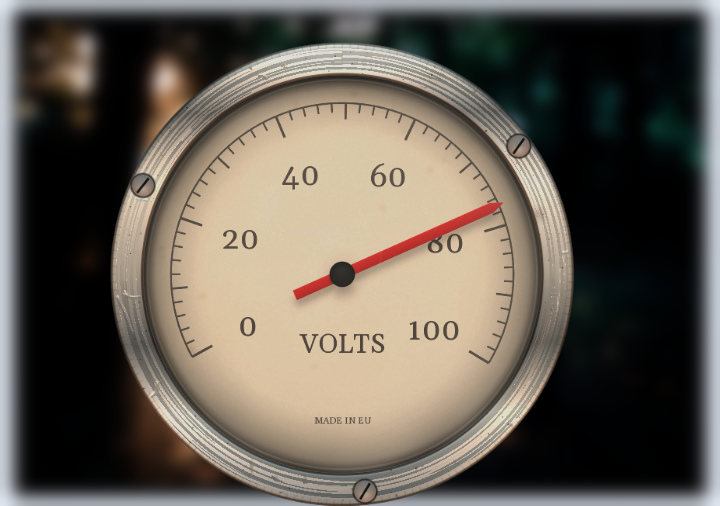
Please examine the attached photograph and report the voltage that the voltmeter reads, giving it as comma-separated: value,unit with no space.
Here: 77,V
